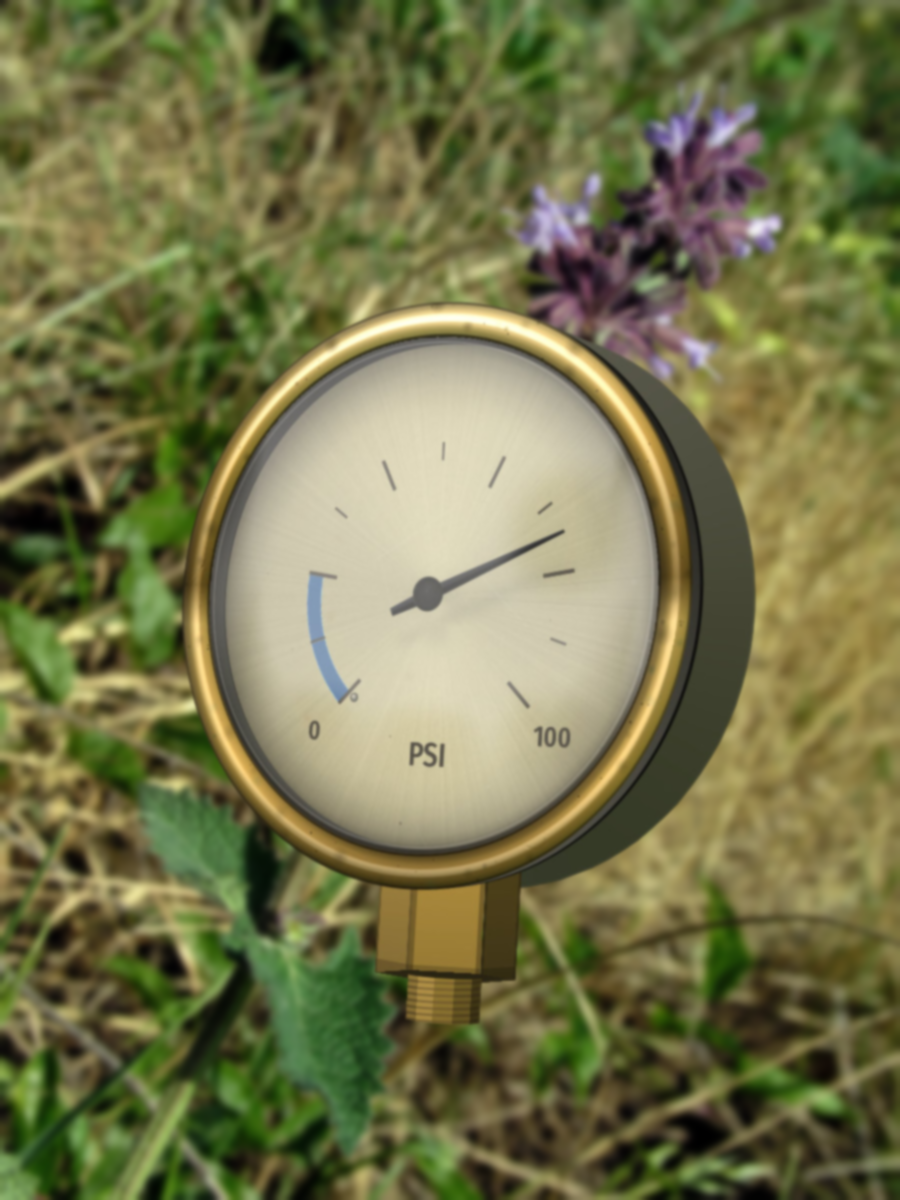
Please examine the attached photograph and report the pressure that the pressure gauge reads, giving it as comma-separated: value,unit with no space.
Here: 75,psi
